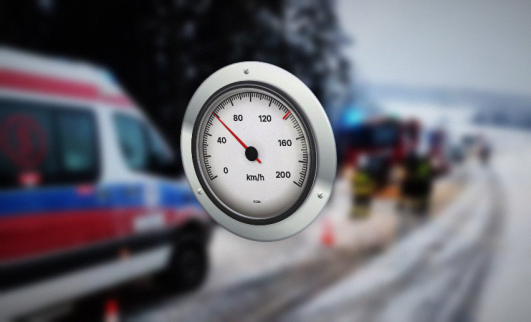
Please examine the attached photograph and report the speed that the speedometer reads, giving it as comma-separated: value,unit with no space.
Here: 60,km/h
